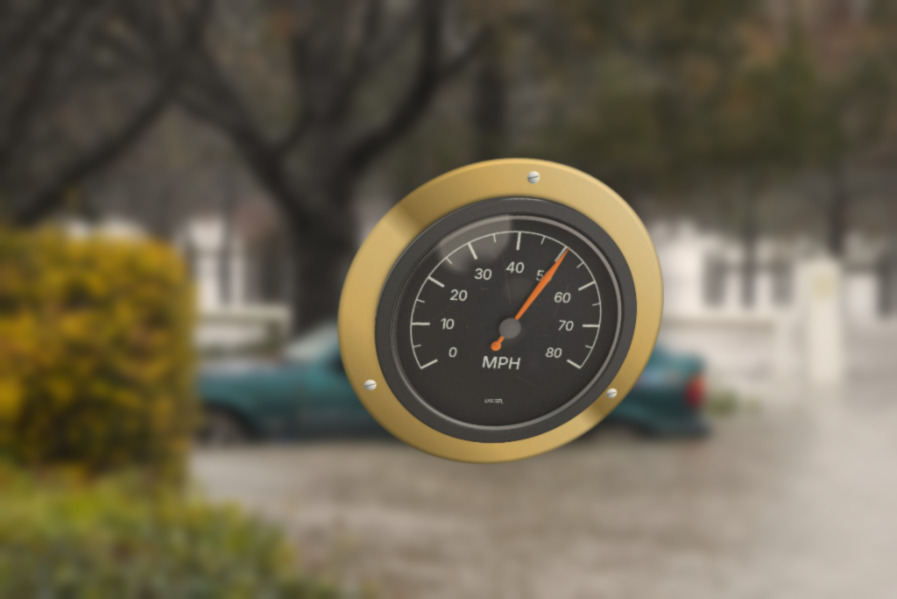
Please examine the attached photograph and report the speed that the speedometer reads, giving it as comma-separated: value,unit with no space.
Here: 50,mph
